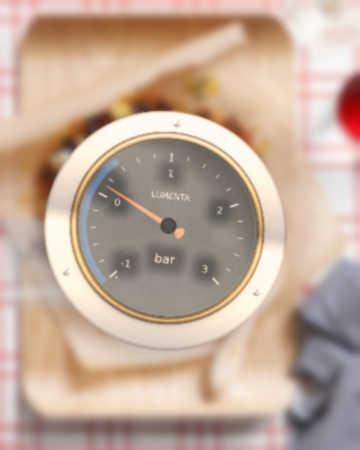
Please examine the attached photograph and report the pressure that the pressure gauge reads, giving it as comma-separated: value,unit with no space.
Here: 0.1,bar
